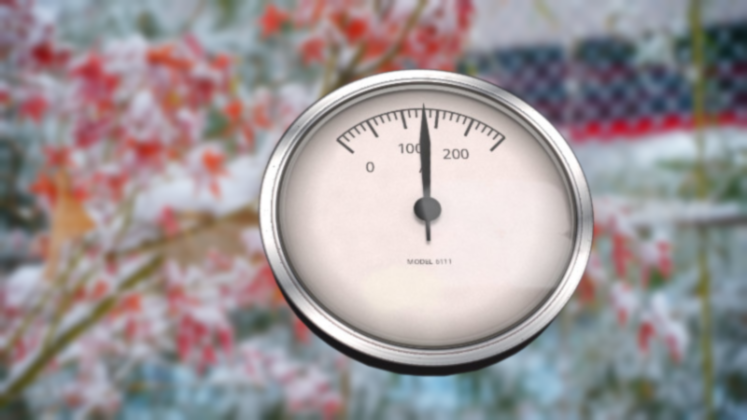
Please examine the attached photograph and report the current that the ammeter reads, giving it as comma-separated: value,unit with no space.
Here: 130,A
